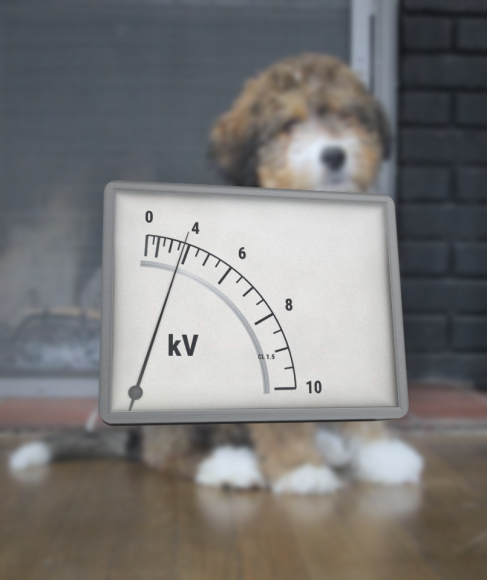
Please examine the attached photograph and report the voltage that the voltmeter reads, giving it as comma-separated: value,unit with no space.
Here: 3.75,kV
